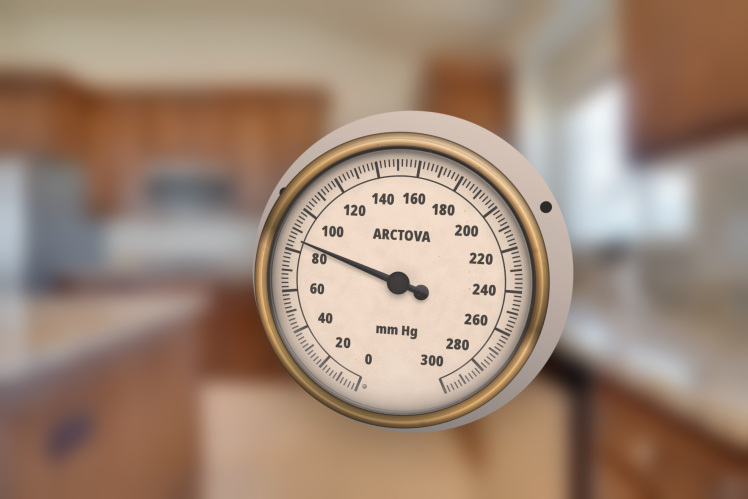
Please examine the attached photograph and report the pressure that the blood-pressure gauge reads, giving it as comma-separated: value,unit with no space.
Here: 86,mmHg
